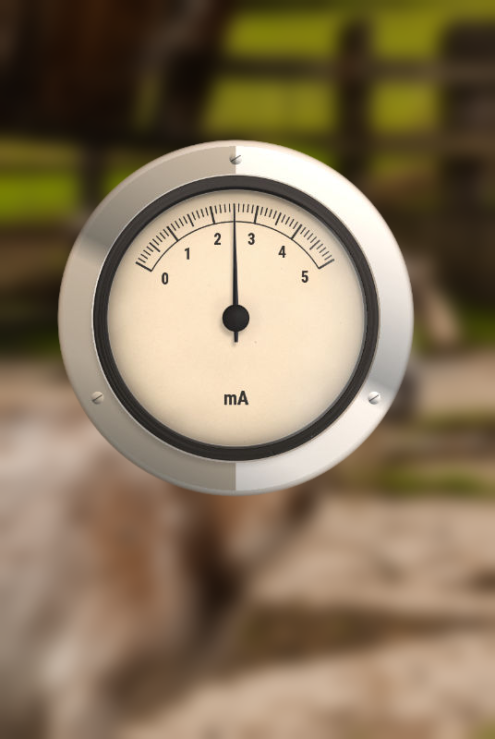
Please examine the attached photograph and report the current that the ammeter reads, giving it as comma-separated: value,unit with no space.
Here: 2.5,mA
